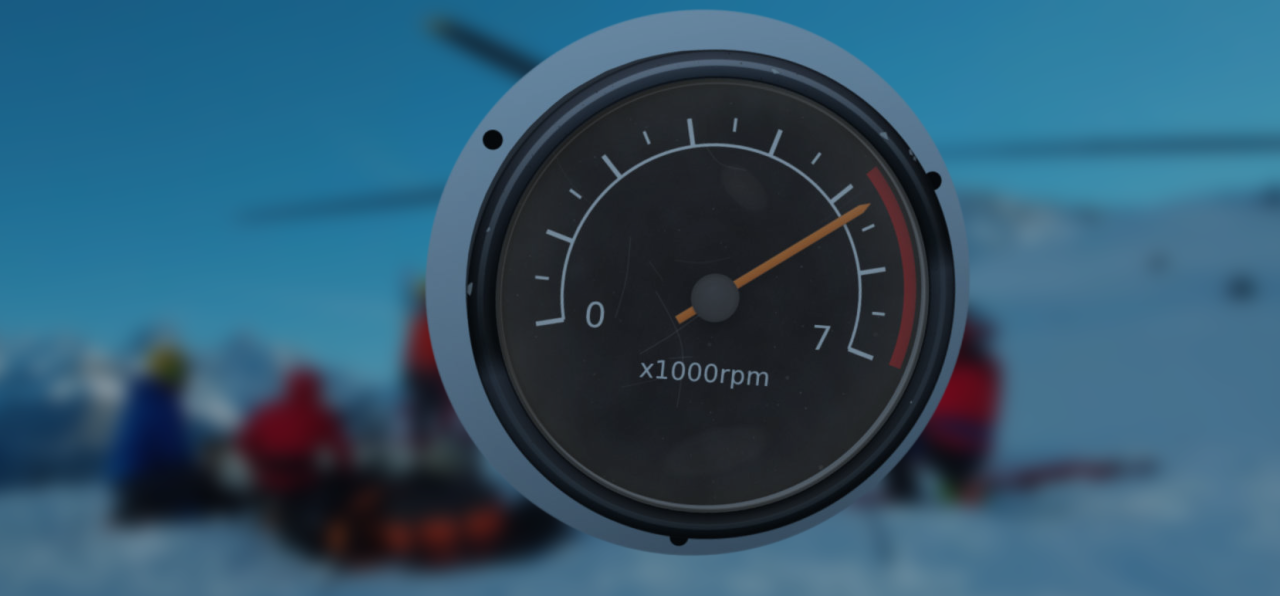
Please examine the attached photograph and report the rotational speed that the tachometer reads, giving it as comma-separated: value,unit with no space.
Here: 5250,rpm
